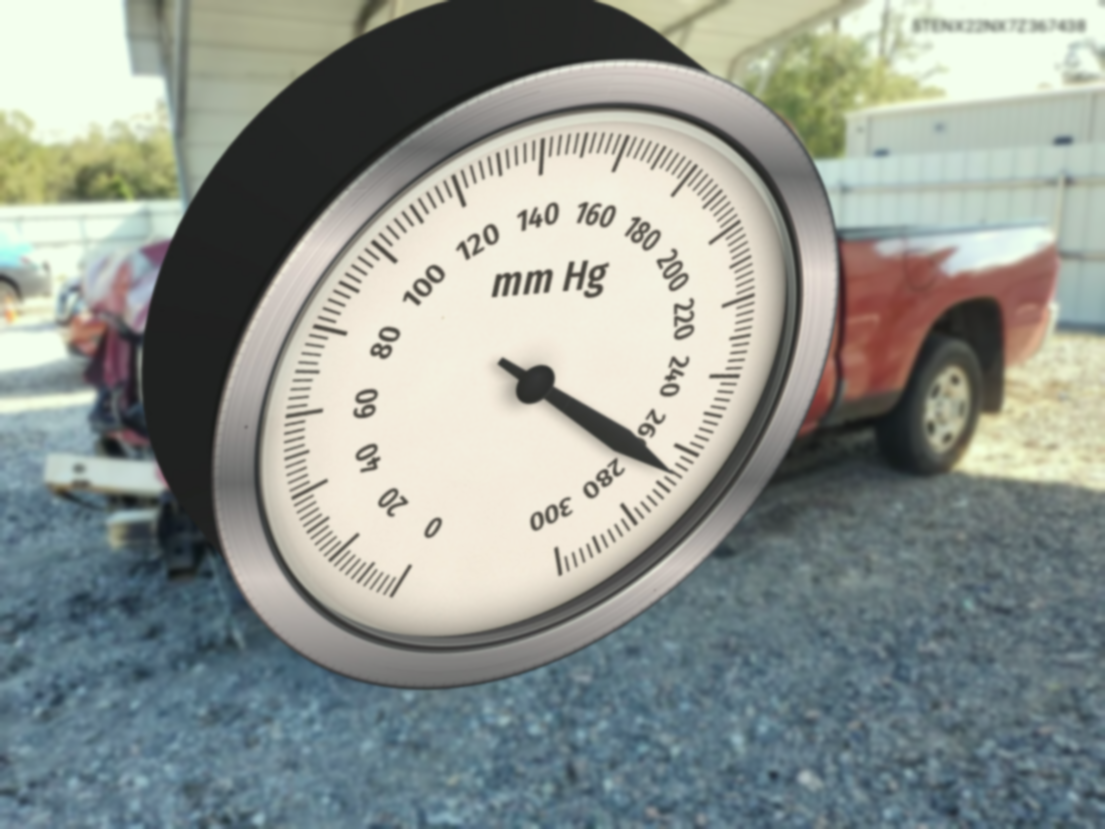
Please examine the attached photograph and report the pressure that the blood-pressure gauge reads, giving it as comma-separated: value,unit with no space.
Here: 266,mmHg
